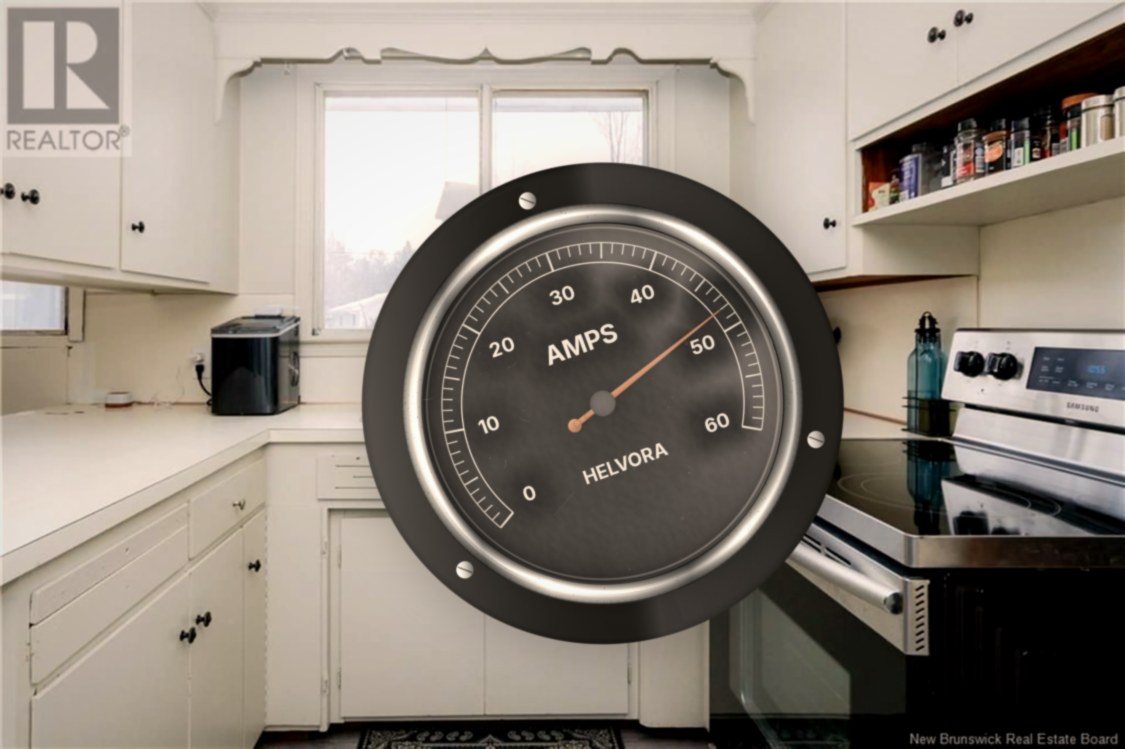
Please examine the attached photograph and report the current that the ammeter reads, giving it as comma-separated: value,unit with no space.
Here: 48,A
